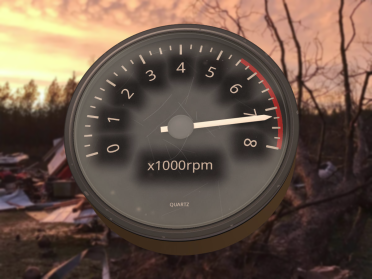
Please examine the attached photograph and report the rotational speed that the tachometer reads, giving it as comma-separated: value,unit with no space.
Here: 7250,rpm
